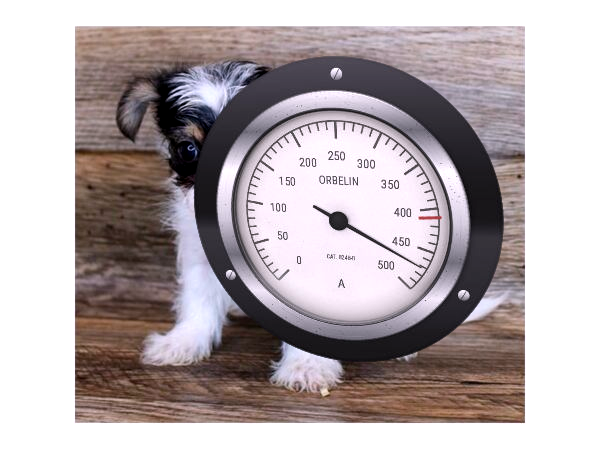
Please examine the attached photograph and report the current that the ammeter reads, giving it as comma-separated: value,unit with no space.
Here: 470,A
